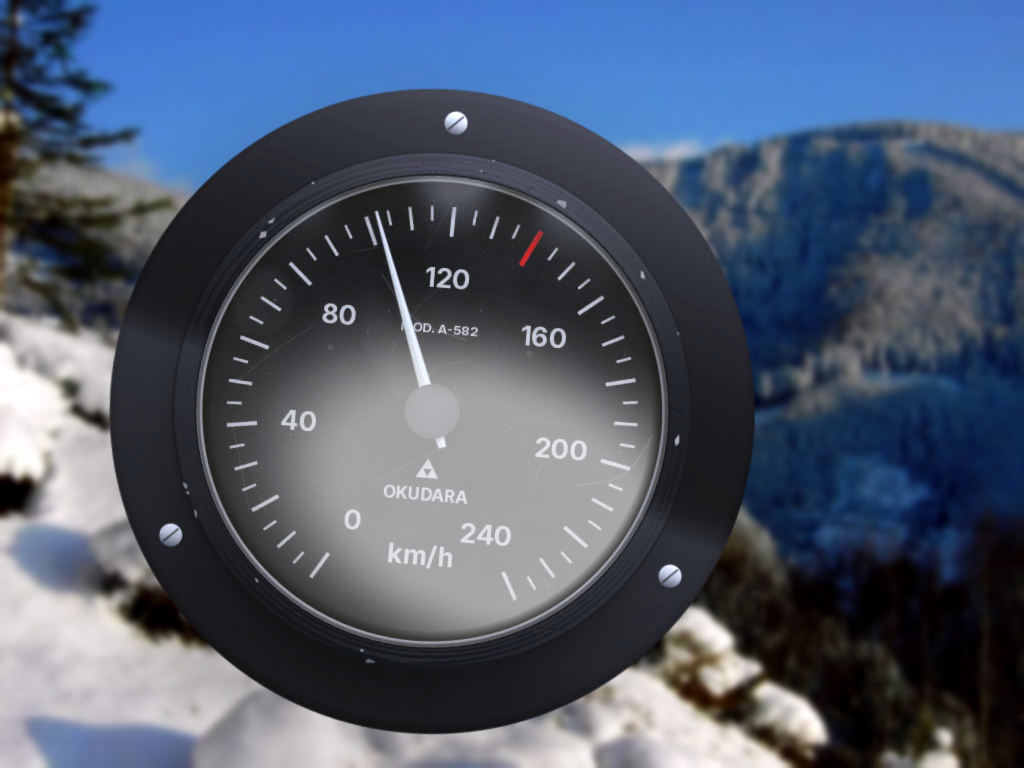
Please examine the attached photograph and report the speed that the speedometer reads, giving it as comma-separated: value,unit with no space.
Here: 102.5,km/h
